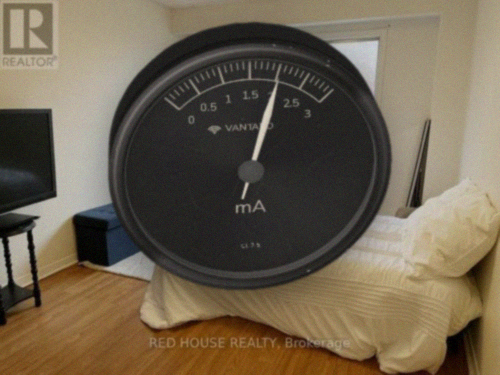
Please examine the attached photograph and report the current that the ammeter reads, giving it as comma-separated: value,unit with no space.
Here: 2,mA
